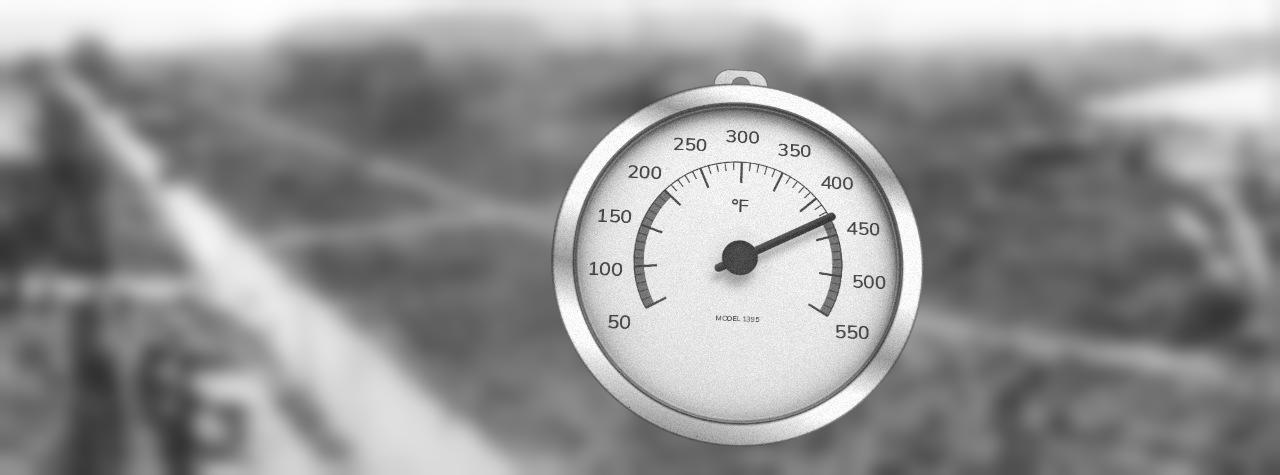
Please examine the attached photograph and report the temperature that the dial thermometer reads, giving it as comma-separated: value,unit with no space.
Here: 430,°F
